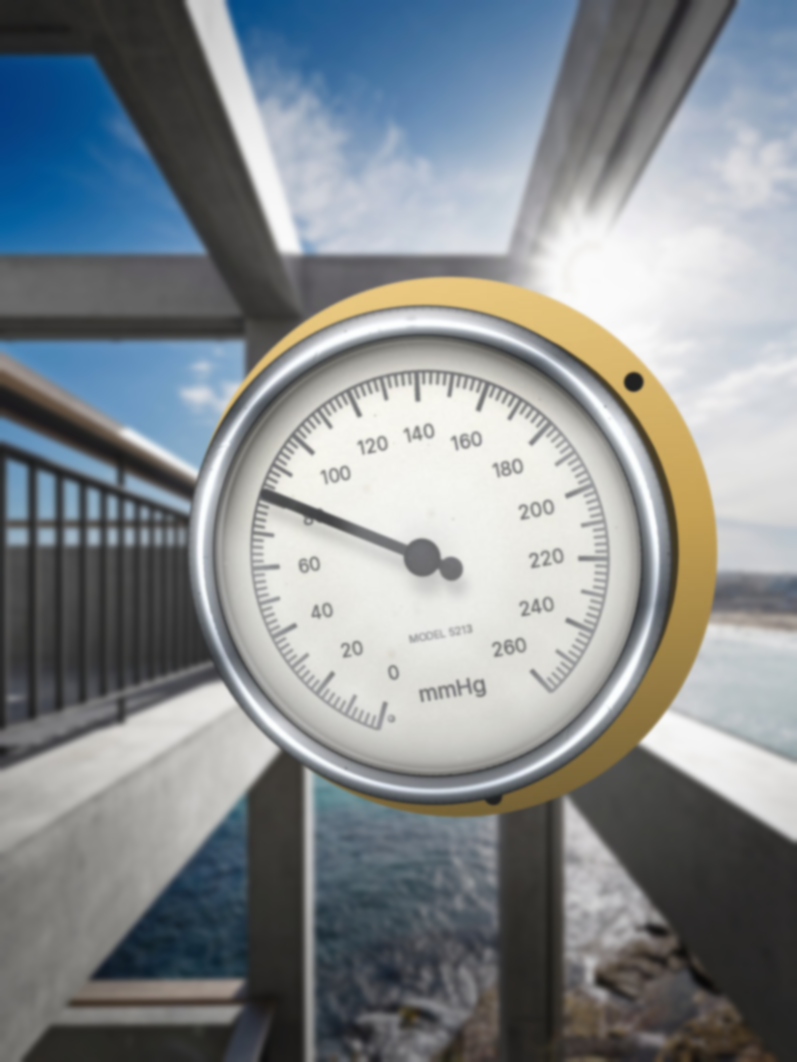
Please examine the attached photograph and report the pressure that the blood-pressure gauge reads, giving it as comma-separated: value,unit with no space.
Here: 82,mmHg
